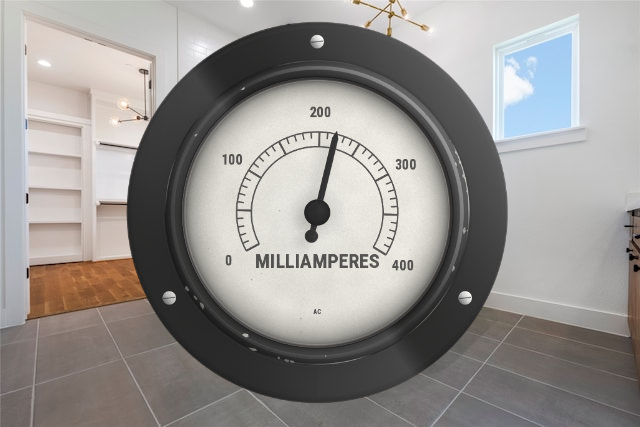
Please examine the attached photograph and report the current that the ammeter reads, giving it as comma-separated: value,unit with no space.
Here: 220,mA
